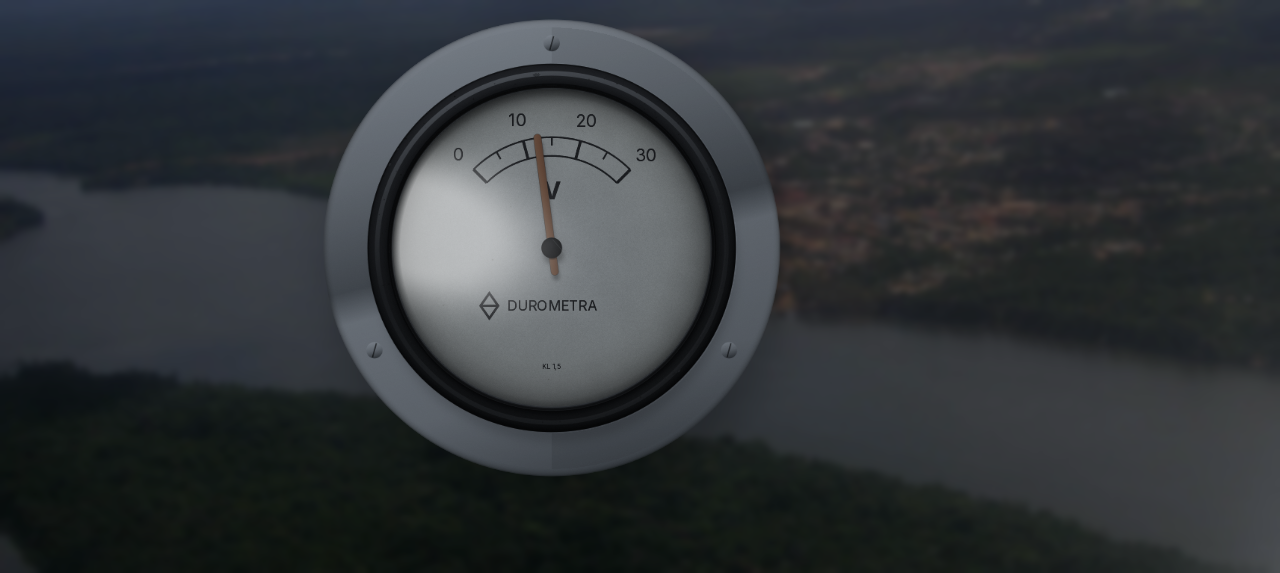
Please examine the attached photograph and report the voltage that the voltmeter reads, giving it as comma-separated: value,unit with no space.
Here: 12.5,V
